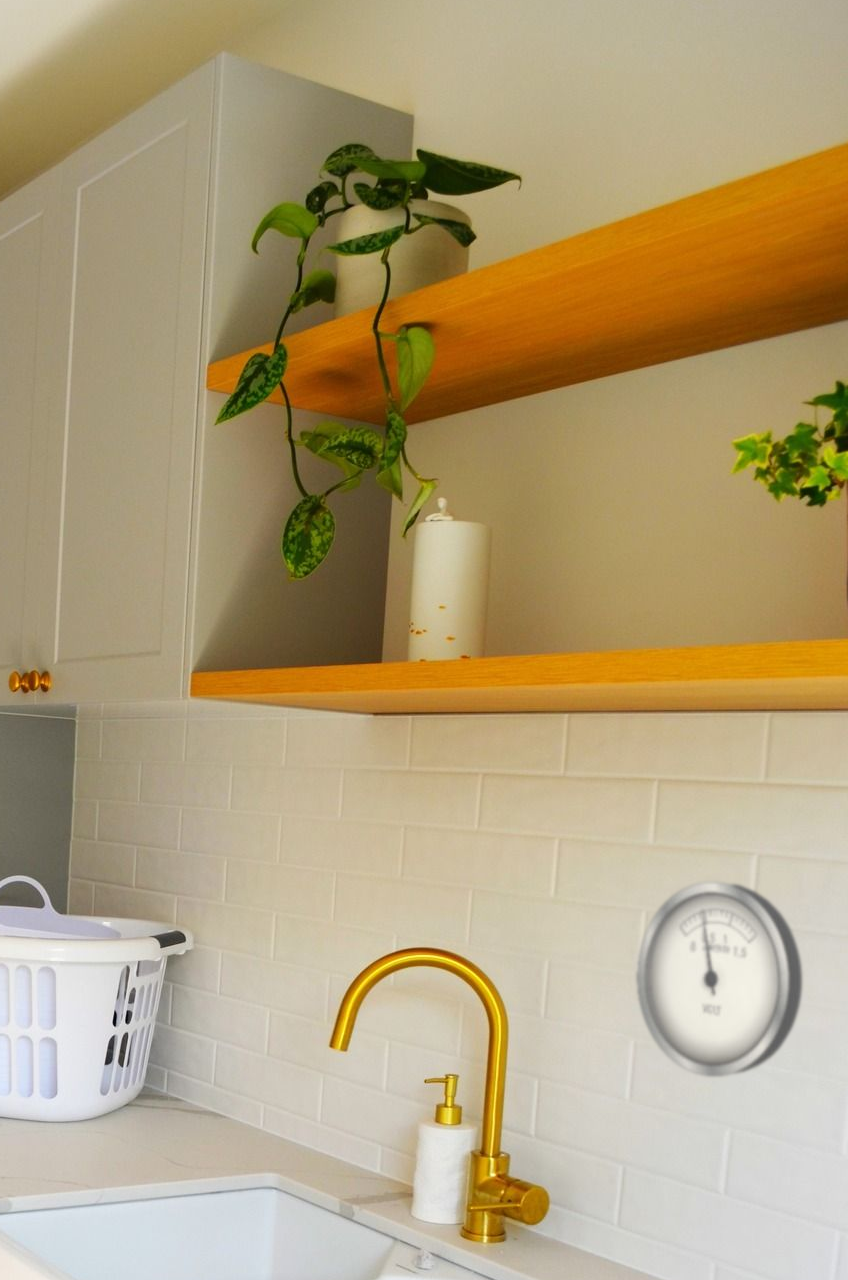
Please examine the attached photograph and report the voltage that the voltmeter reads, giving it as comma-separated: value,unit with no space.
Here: 0.5,V
